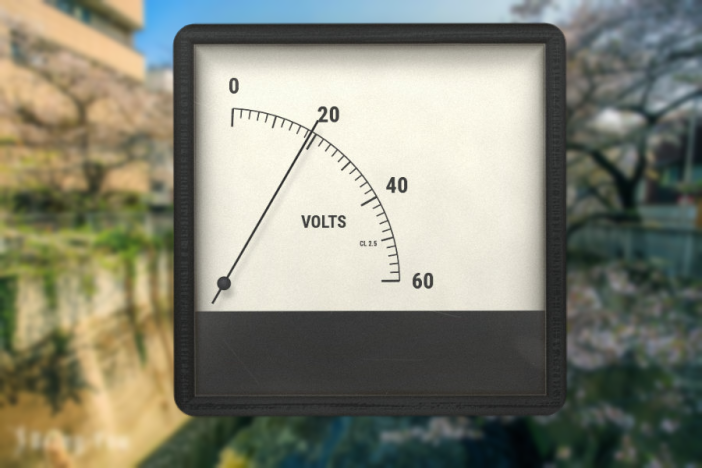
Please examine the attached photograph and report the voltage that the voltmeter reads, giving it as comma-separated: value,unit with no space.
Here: 19,V
